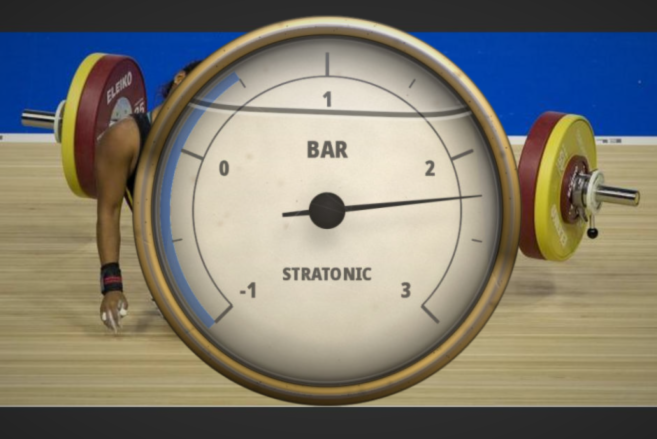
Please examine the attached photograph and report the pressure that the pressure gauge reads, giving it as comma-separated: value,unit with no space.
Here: 2.25,bar
